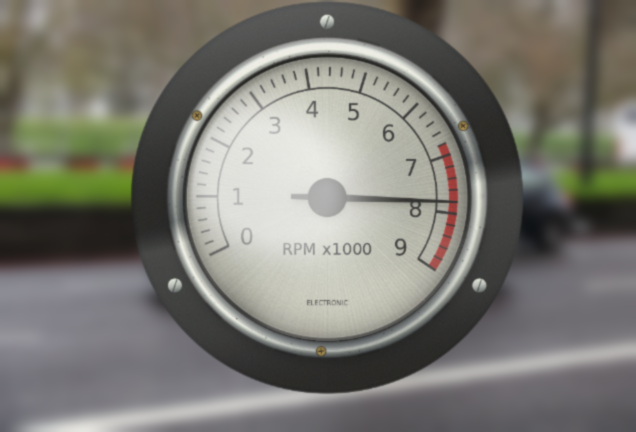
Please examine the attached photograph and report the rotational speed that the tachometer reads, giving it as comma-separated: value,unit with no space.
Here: 7800,rpm
